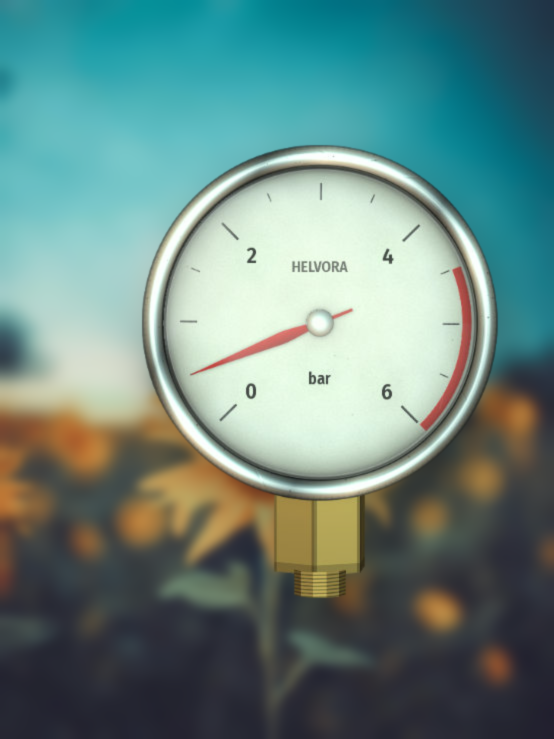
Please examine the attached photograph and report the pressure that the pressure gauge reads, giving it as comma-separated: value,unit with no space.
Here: 0.5,bar
